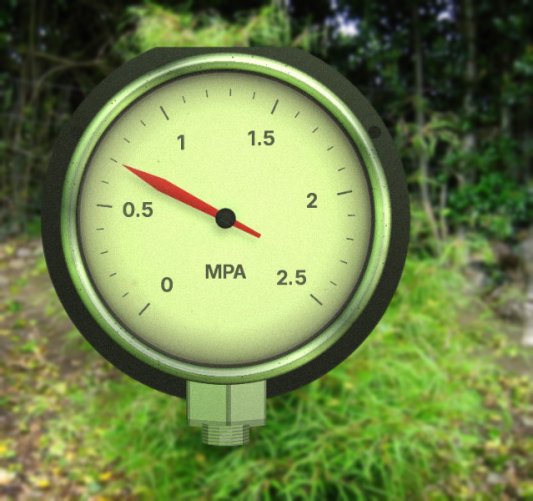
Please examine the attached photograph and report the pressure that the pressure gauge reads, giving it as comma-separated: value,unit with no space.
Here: 0.7,MPa
